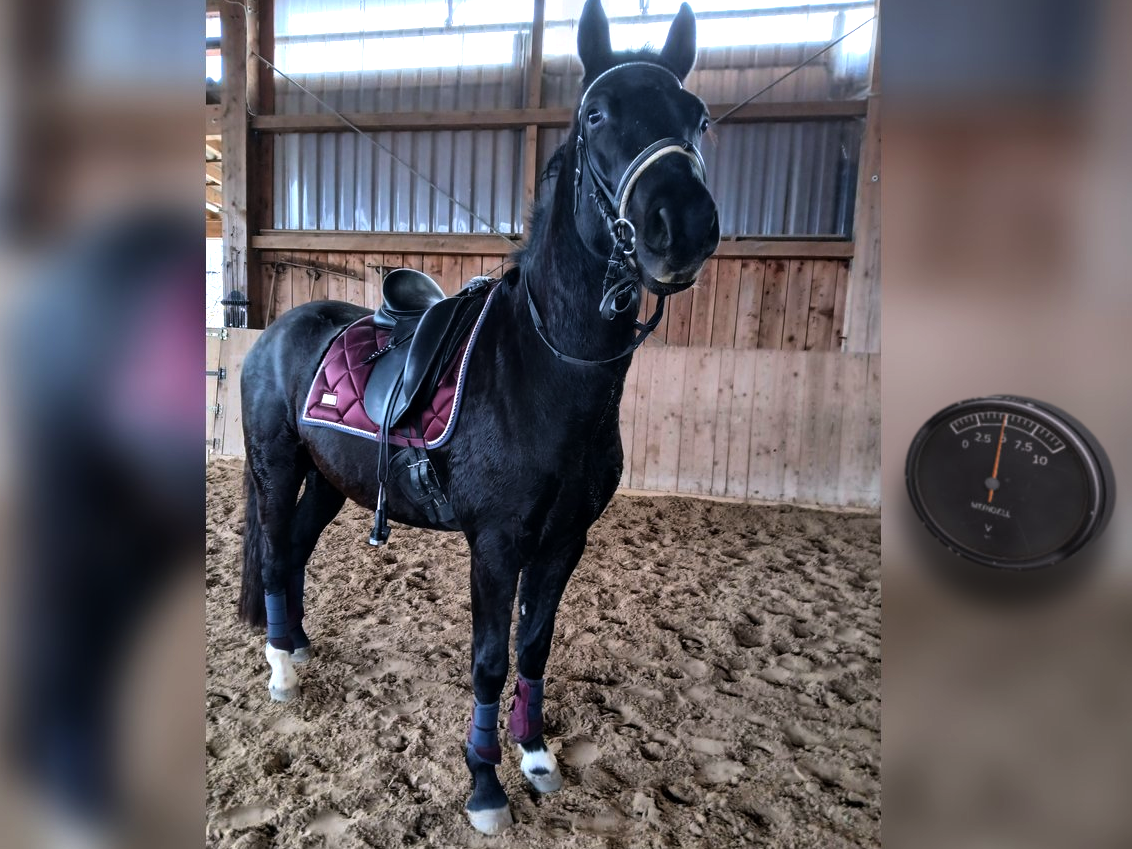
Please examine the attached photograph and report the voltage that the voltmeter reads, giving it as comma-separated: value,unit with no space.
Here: 5,V
